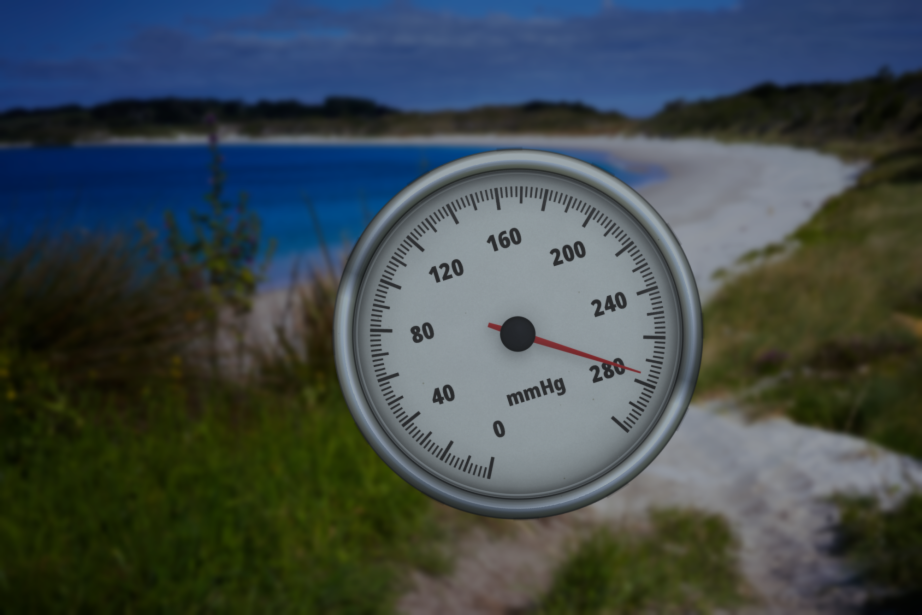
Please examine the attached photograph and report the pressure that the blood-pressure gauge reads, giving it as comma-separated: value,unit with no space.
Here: 276,mmHg
